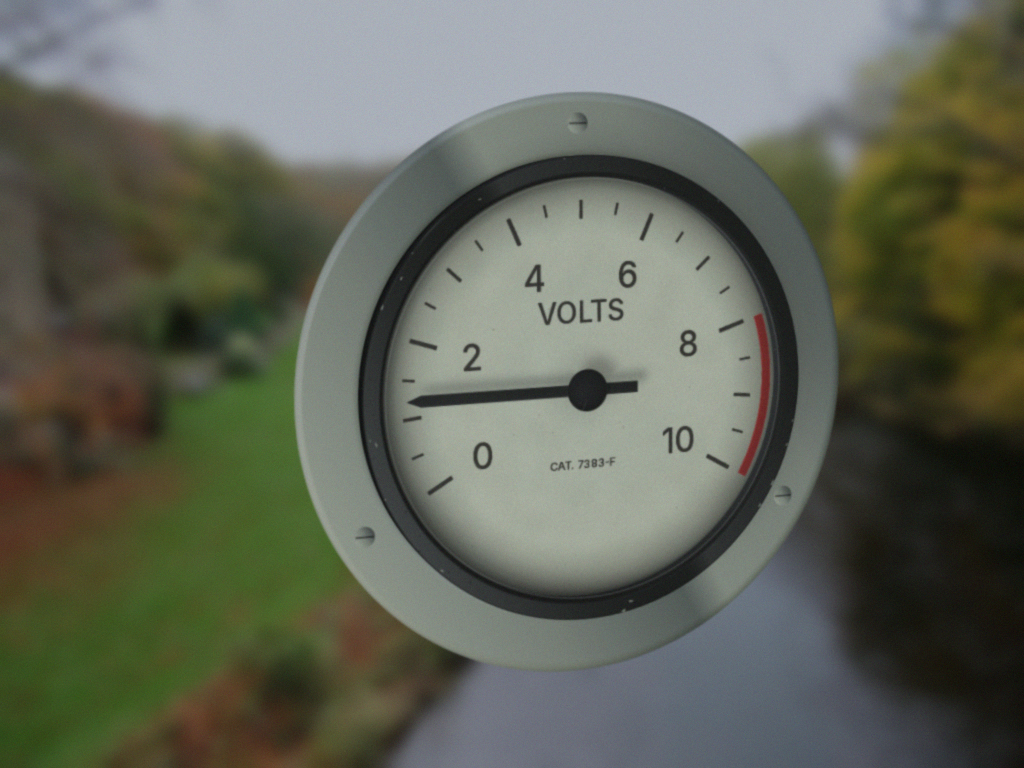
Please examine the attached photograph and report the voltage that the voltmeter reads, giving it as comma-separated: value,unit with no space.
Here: 1.25,V
